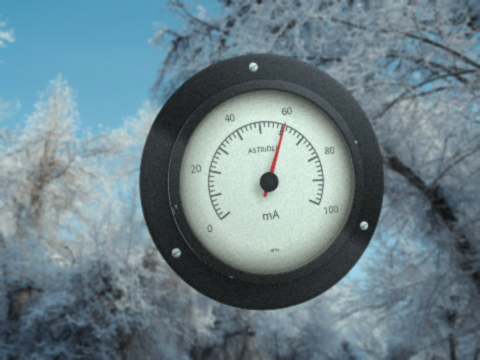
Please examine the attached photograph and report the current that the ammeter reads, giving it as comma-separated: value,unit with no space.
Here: 60,mA
